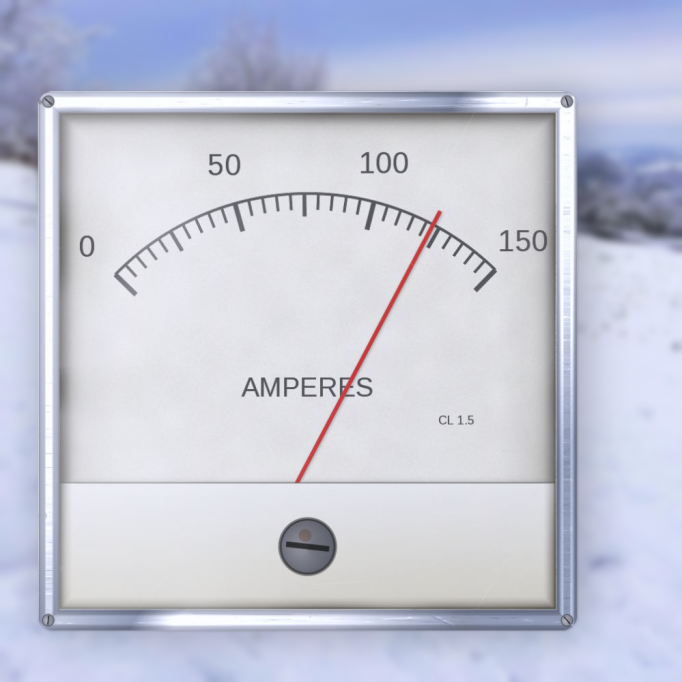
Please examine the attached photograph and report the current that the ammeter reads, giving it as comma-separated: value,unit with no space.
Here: 122.5,A
